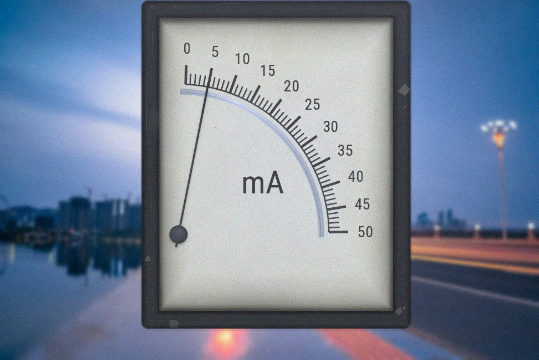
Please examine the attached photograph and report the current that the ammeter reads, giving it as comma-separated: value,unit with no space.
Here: 5,mA
